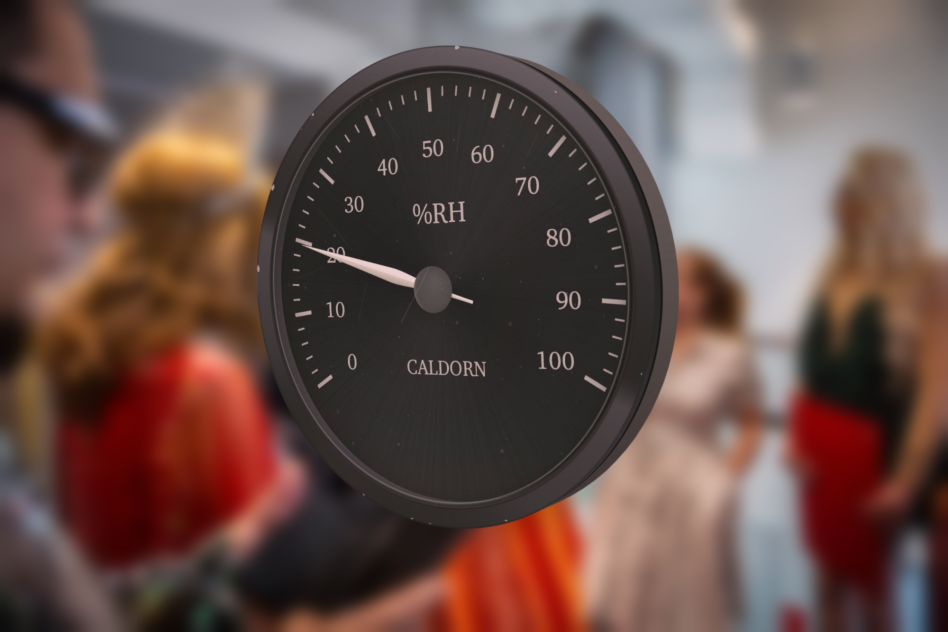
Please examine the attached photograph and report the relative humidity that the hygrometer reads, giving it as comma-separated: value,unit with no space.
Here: 20,%
